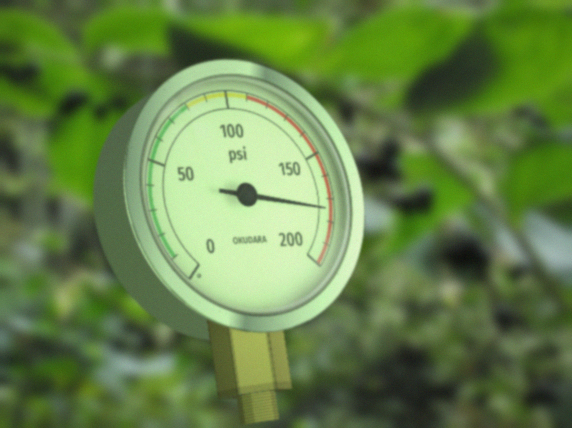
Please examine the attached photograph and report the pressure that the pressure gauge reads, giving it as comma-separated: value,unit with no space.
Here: 175,psi
